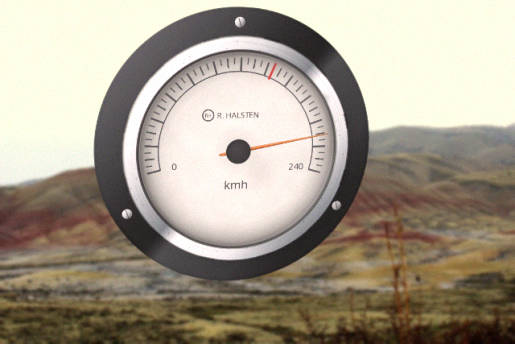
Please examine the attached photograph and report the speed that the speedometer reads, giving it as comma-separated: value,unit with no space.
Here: 210,km/h
